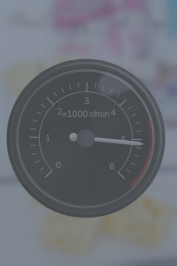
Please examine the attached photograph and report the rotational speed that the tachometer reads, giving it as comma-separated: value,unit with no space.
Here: 5100,rpm
